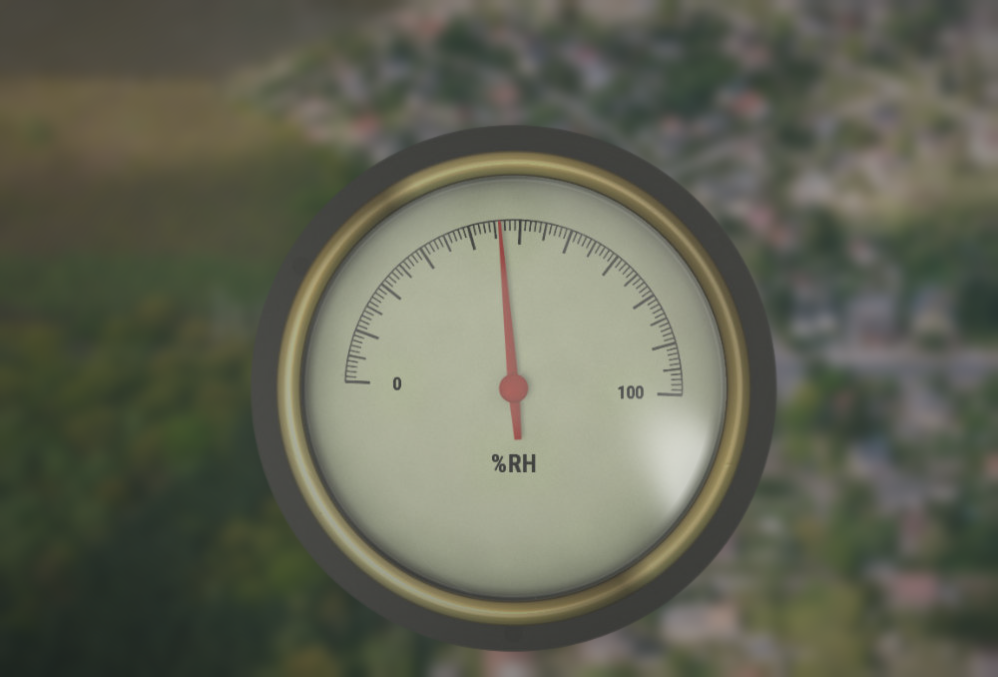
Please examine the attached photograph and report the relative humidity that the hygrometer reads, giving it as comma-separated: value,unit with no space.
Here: 46,%
